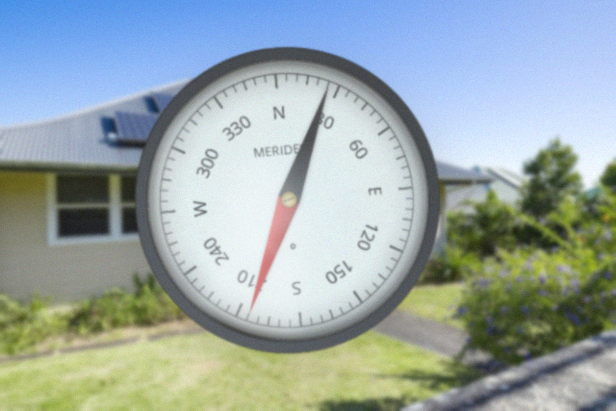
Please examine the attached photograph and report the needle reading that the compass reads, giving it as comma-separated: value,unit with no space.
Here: 205,°
